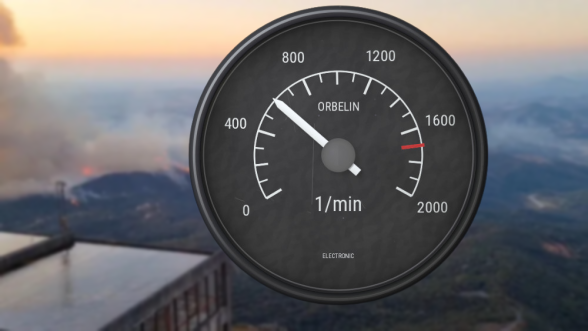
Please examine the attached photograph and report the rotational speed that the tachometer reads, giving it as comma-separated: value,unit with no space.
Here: 600,rpm
